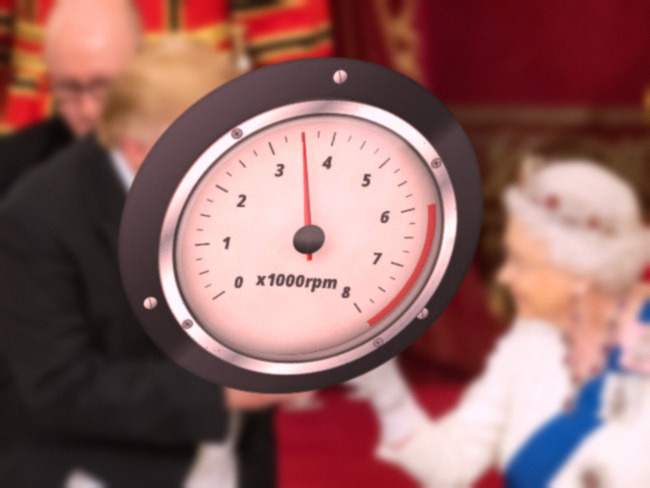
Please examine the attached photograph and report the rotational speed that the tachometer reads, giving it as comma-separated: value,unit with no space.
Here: 3500,rpm
